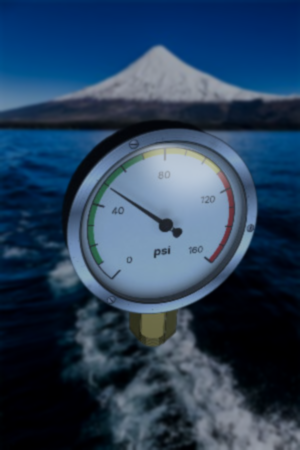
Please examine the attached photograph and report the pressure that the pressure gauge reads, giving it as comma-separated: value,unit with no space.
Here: 50,psi
